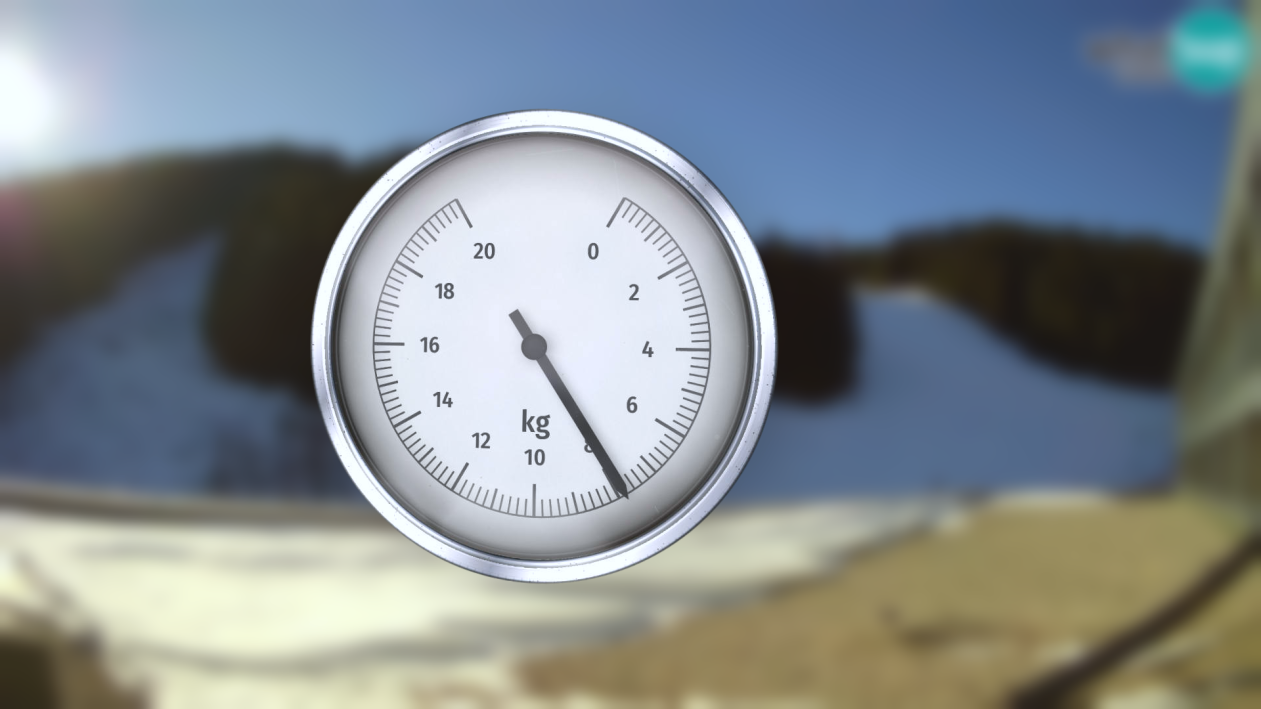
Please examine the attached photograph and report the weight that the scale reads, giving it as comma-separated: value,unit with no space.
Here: 7.8,kg
